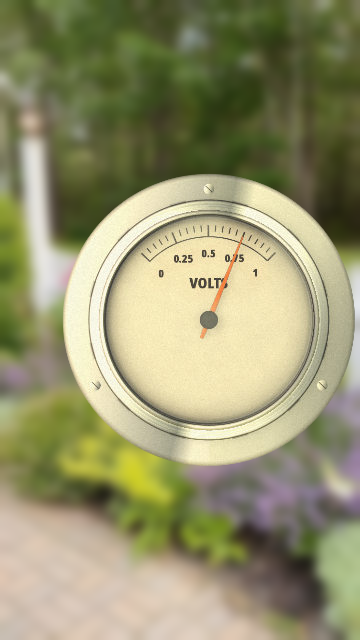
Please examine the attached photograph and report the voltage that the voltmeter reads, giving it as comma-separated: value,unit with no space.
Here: 0.75,V
